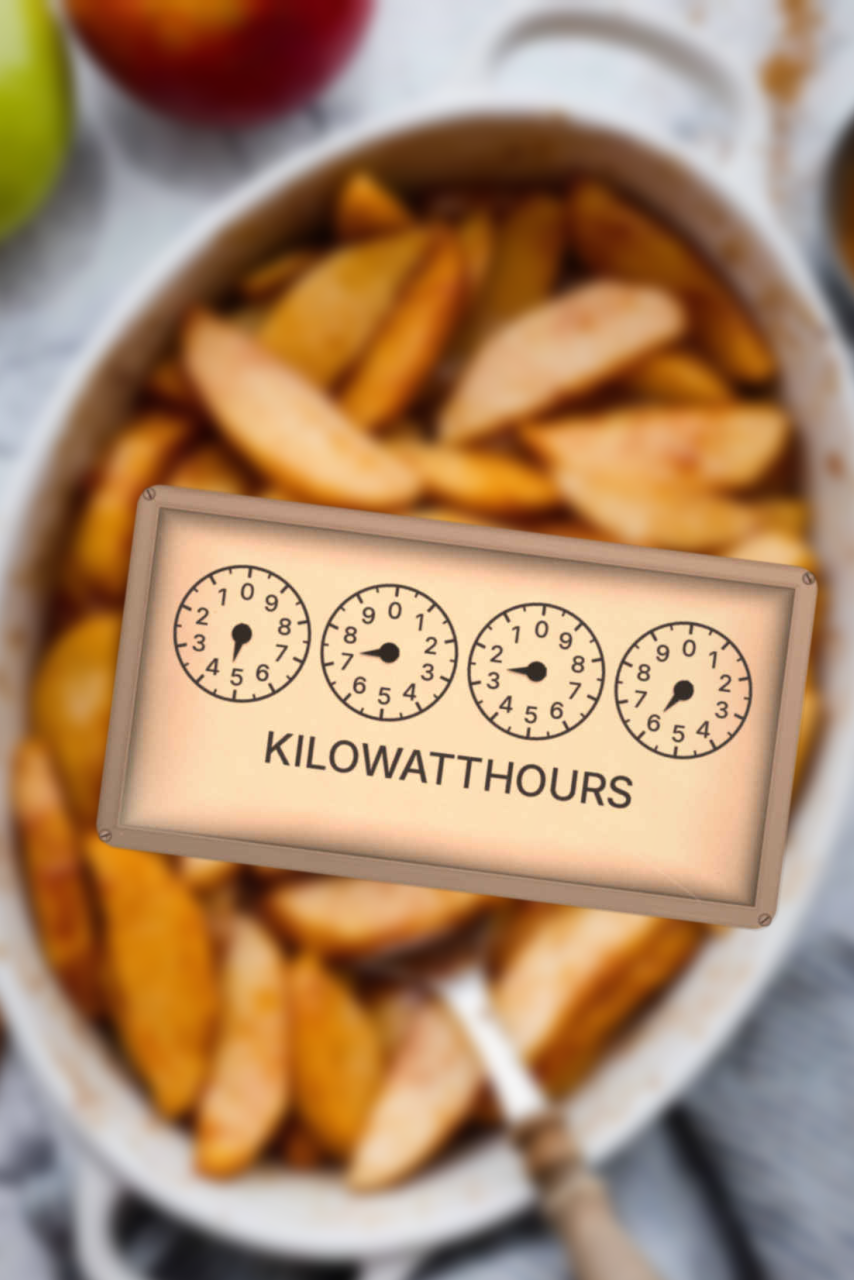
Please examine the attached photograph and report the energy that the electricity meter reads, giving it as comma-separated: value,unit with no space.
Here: 4726,kWh
